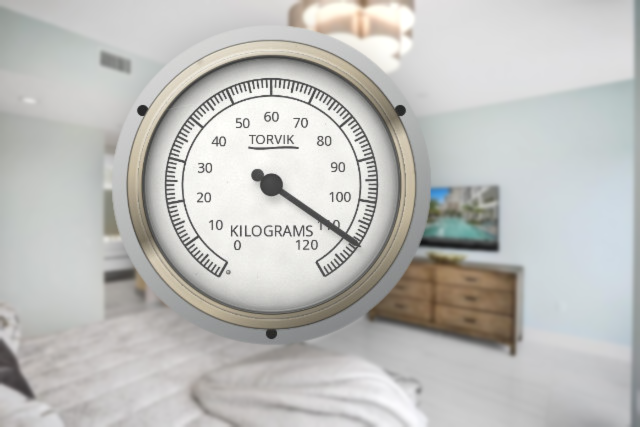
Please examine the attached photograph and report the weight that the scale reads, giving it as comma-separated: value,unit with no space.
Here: 110,kg
